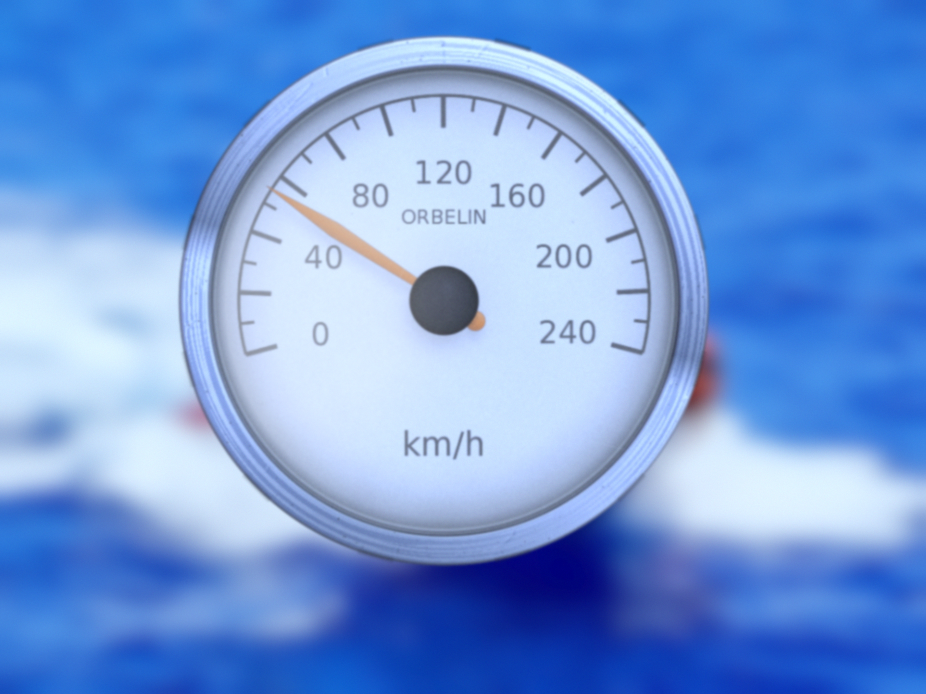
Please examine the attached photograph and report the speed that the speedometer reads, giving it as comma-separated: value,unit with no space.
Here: 55,km/h
